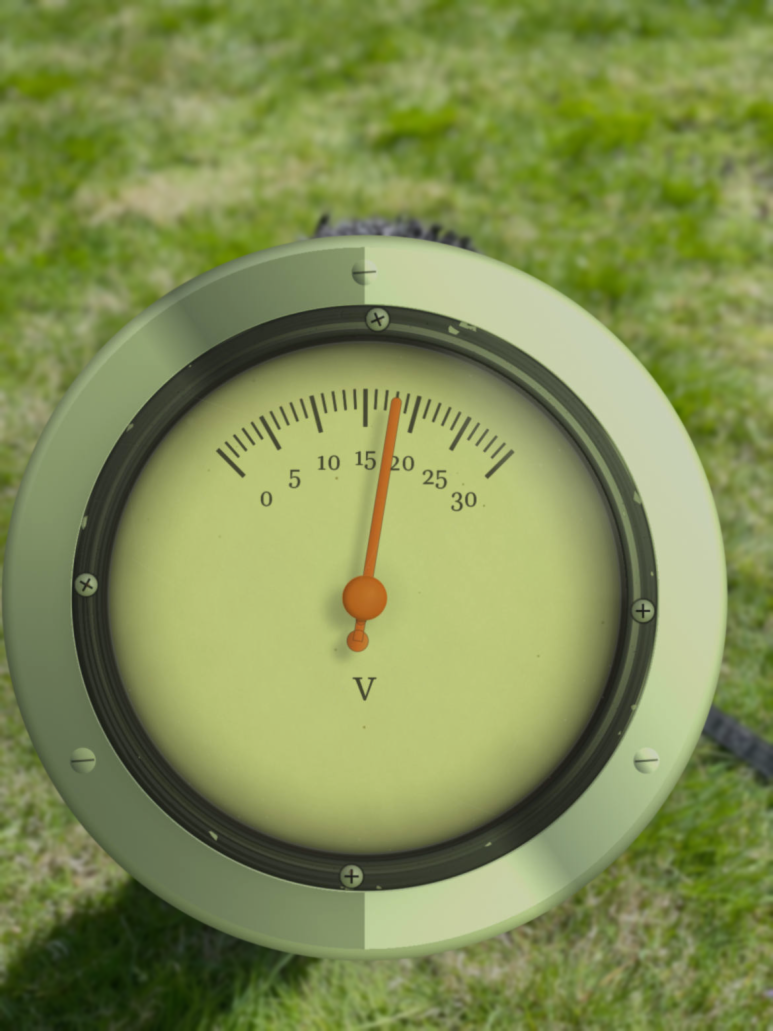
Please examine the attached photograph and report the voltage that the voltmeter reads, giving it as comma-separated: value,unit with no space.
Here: 18,V
